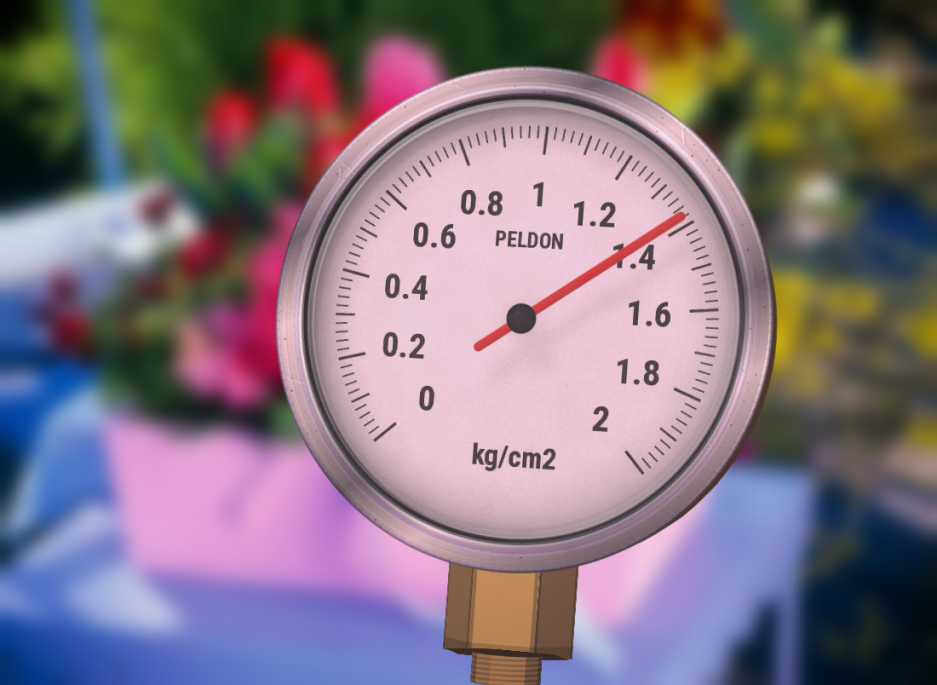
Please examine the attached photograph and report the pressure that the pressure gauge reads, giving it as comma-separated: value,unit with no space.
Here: 1.38,kg/cm²
